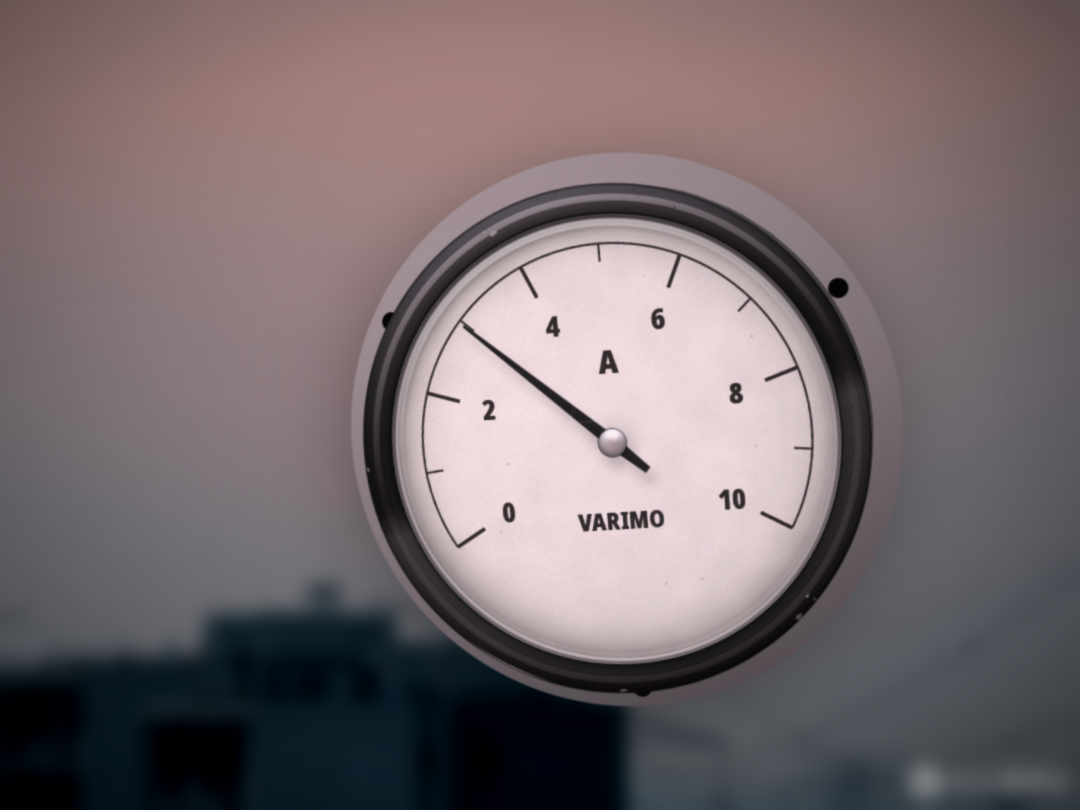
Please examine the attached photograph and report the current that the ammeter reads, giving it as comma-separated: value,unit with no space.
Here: 3,A
